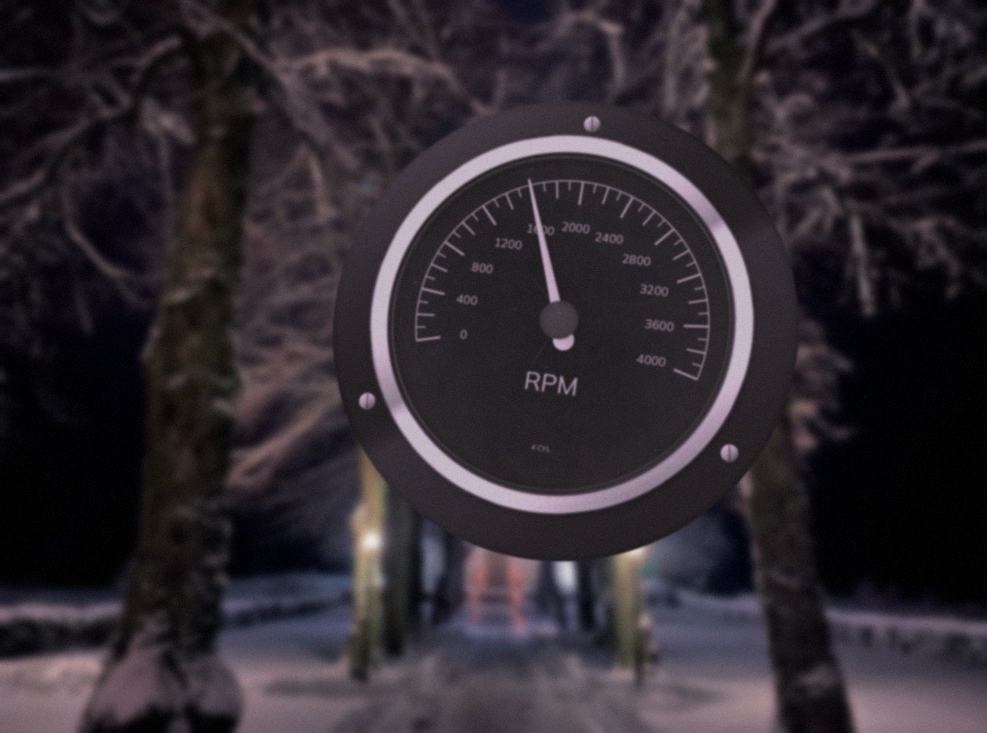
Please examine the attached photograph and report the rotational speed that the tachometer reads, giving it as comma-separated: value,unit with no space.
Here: 1600,rpm
